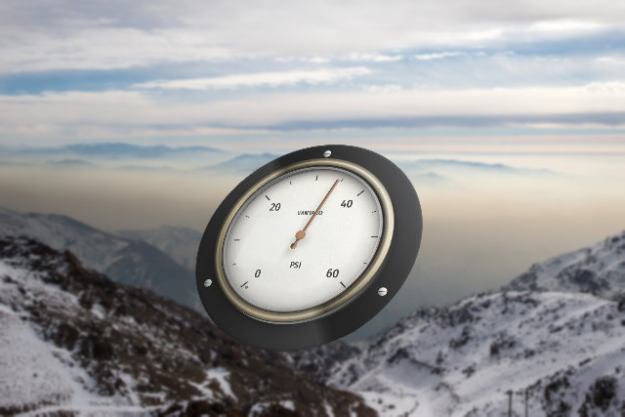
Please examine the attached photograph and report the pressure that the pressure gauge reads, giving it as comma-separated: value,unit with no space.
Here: 35,psi
